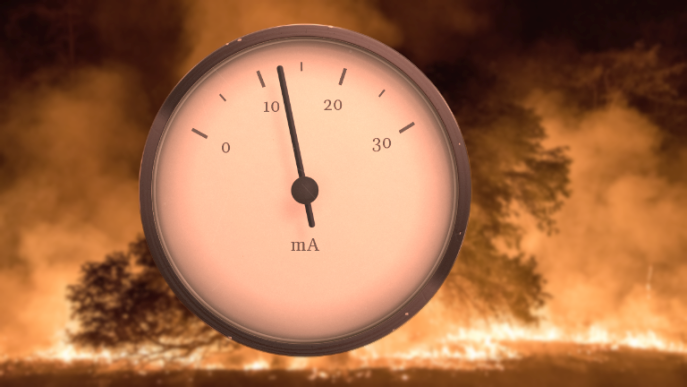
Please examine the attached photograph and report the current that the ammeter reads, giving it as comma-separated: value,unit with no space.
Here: 12.5,mA
